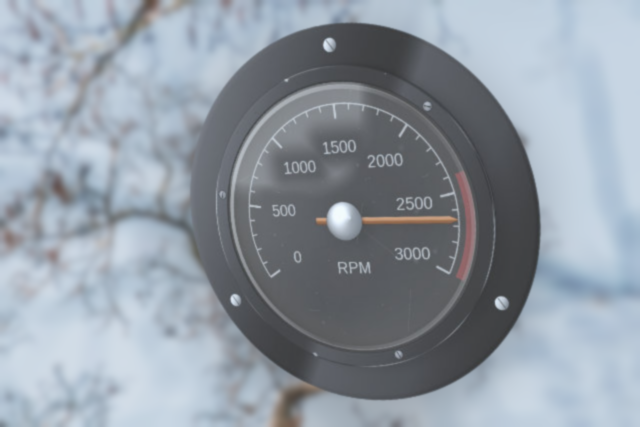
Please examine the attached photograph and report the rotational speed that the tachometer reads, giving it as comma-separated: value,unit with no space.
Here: 2650,rpm
